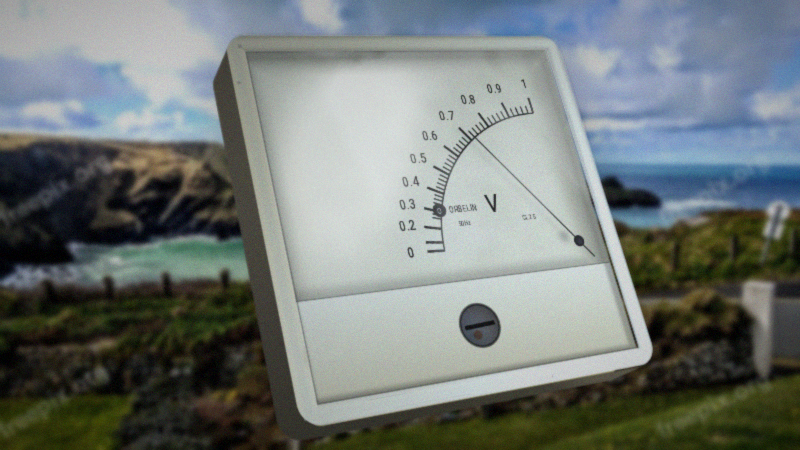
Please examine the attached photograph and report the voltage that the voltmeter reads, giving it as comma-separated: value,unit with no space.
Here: 0.7,V
